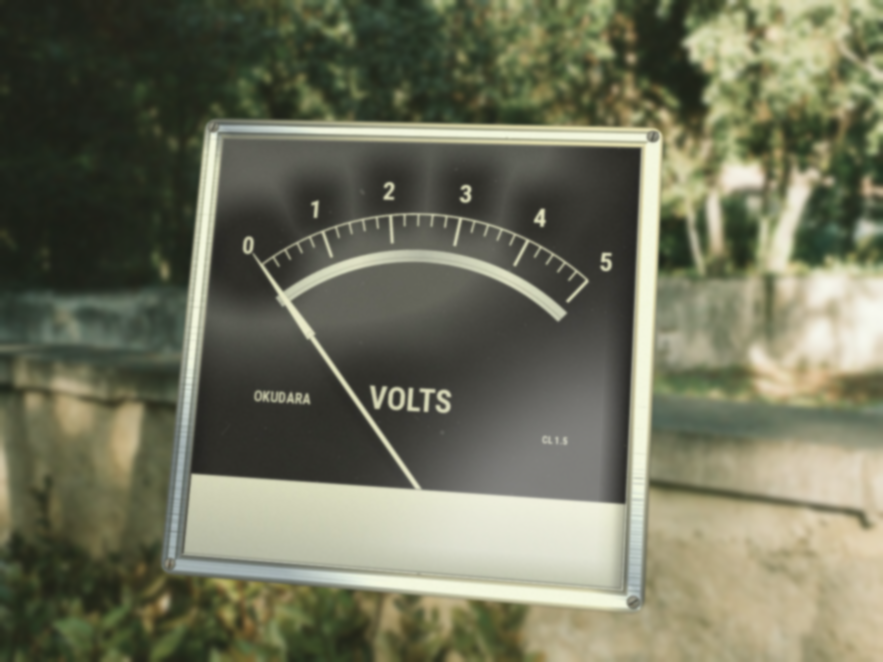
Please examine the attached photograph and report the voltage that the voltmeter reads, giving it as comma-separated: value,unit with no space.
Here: 0,V
